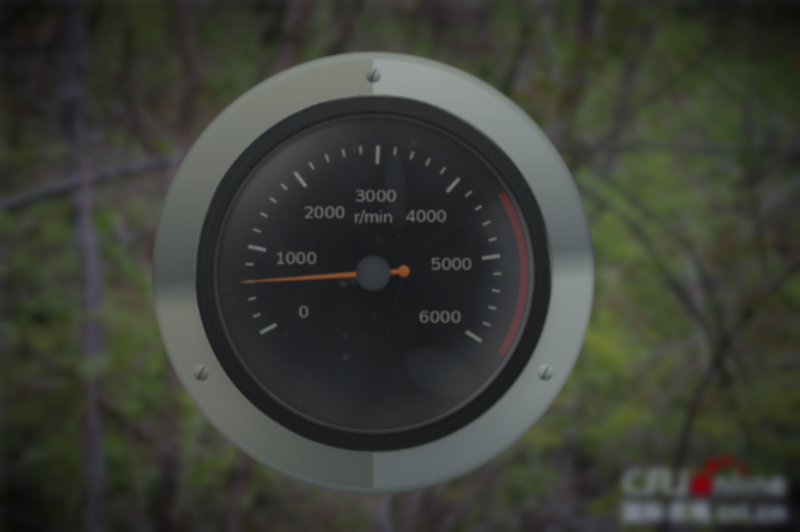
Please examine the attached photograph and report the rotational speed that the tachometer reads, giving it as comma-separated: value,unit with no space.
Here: 600,rpm
